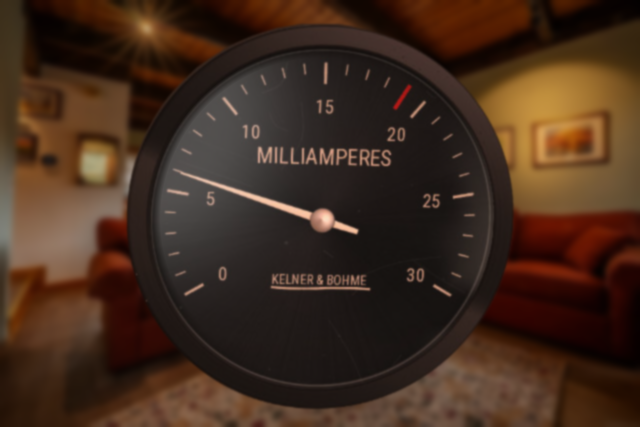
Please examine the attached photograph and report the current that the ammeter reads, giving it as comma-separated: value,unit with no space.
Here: 6,mA
